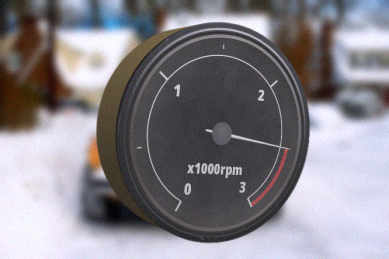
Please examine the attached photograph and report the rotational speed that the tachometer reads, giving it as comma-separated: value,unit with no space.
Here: 2500,rpm
